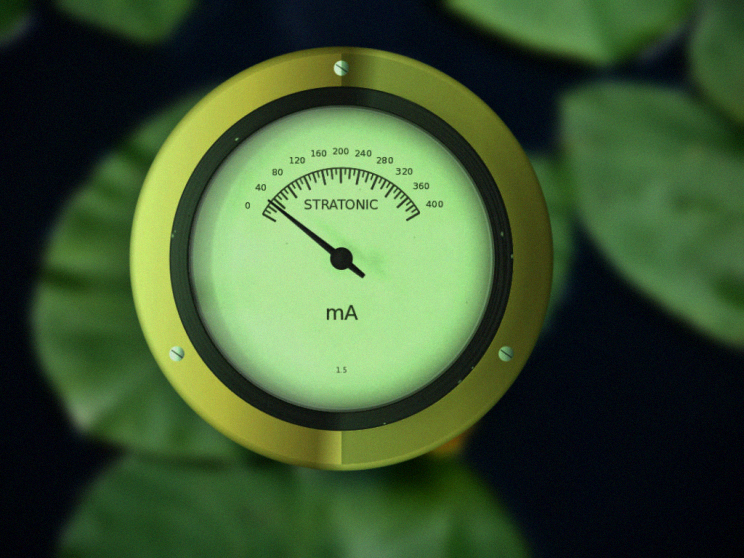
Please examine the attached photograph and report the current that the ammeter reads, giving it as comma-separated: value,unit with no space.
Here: 30,mA
